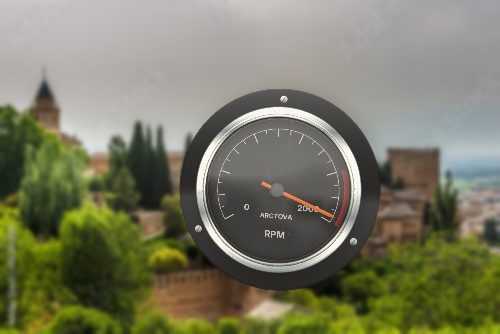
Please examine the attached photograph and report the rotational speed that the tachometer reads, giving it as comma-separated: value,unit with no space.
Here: 1950,rpm
